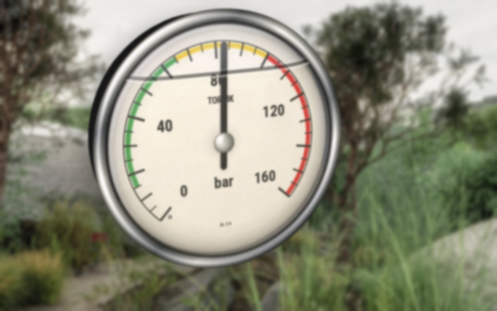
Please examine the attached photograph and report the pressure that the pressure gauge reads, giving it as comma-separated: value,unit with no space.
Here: 82.5,bar
